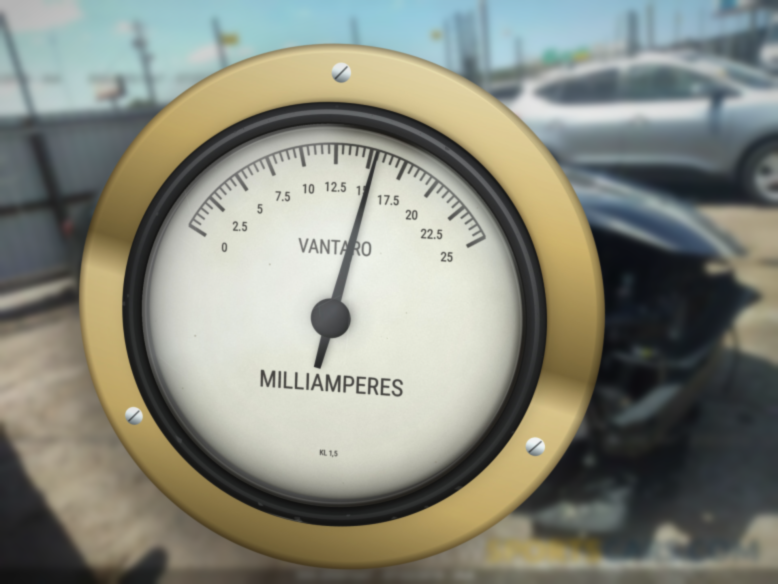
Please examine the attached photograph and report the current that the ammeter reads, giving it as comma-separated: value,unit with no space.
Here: 15.5,mA
